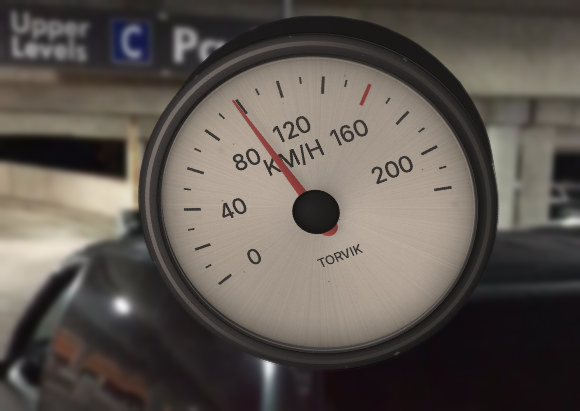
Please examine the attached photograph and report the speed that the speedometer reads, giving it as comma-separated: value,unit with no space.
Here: 100,km/h
